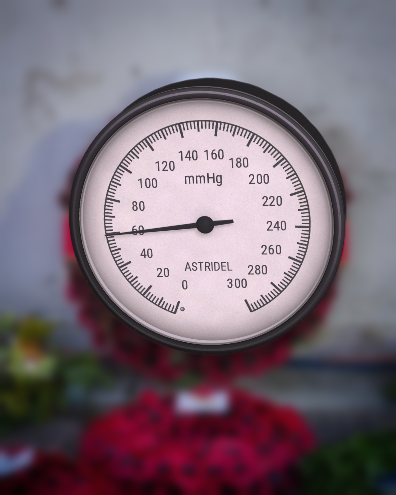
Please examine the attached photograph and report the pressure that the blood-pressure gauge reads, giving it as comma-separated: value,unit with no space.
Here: 60,mmHg
